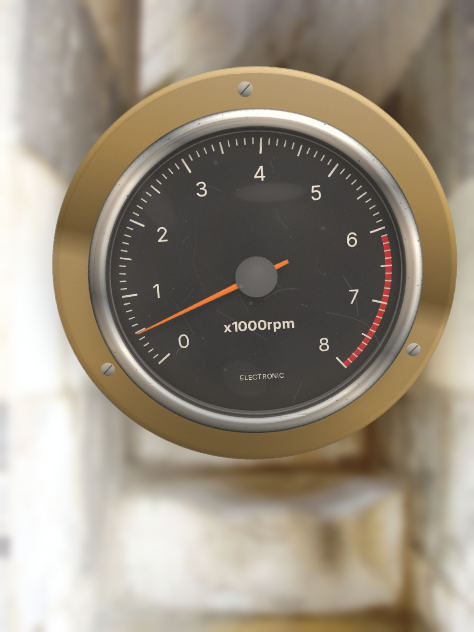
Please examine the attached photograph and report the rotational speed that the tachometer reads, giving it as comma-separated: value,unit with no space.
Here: 500,rpm
